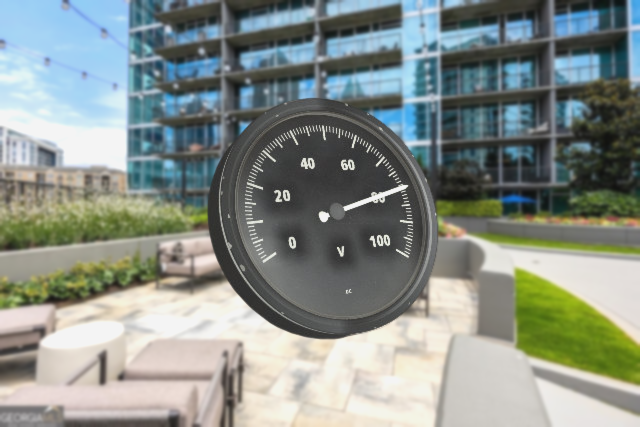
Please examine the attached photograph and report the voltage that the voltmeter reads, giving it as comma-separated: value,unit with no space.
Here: 80,V
